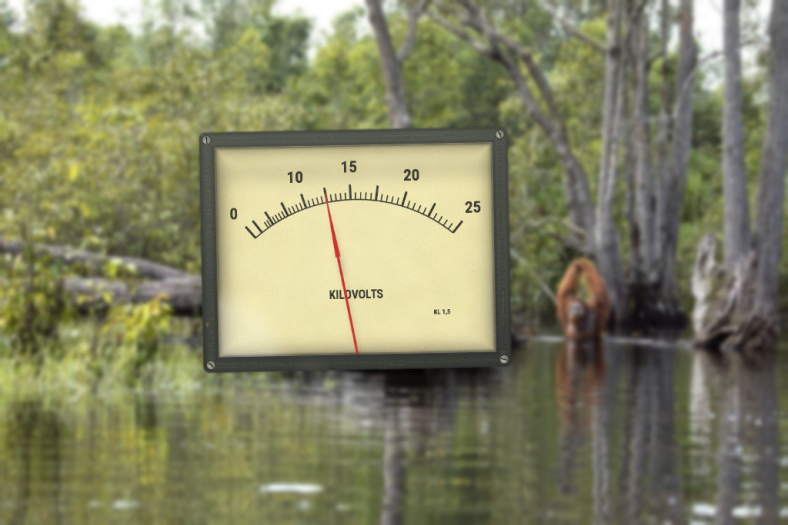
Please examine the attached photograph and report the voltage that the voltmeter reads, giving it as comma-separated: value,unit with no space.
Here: 12.5,kV
